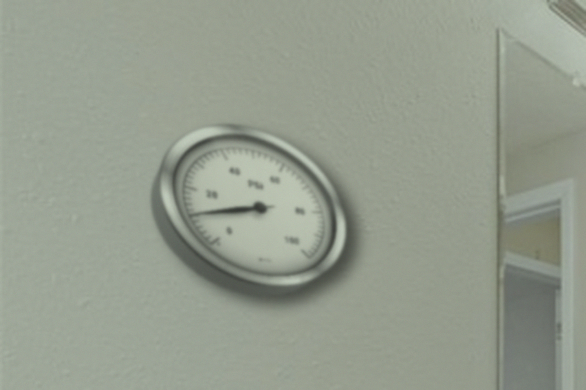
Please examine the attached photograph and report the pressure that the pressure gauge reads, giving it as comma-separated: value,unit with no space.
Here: 10,psi
